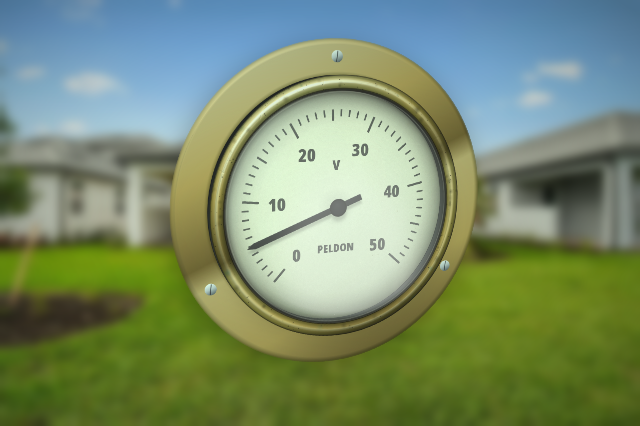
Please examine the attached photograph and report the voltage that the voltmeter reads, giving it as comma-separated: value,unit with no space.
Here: 5,V
